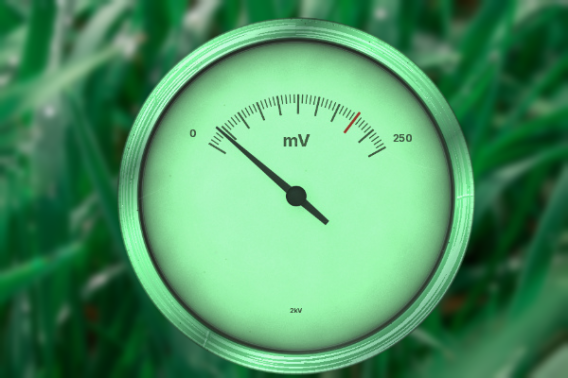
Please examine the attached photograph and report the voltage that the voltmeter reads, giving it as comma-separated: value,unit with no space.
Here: 20,mV
